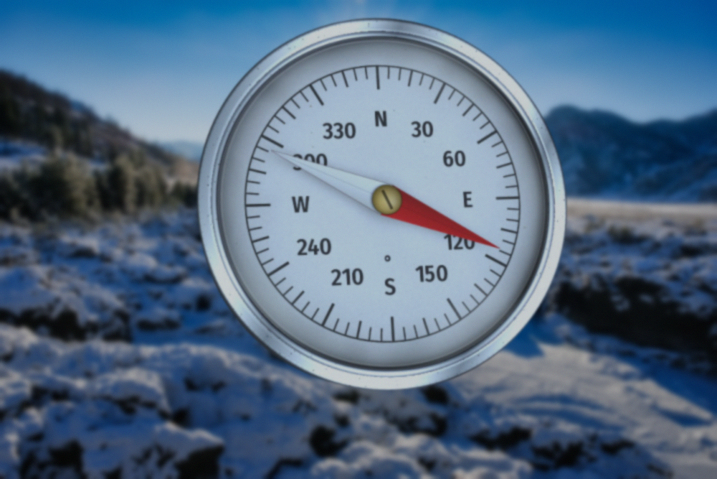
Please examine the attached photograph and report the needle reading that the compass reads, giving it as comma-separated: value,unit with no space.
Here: 115,°
